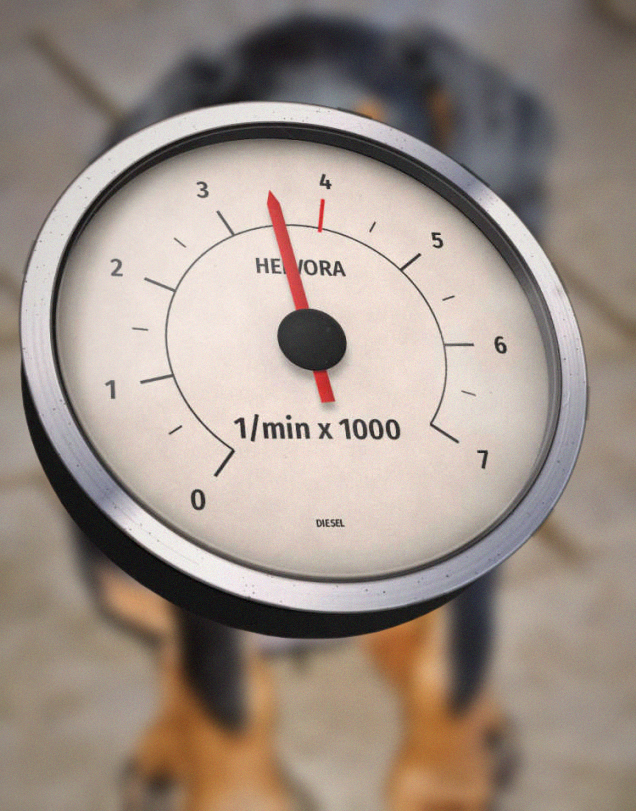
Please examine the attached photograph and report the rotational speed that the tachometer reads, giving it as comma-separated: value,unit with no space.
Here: 3500,rpm
